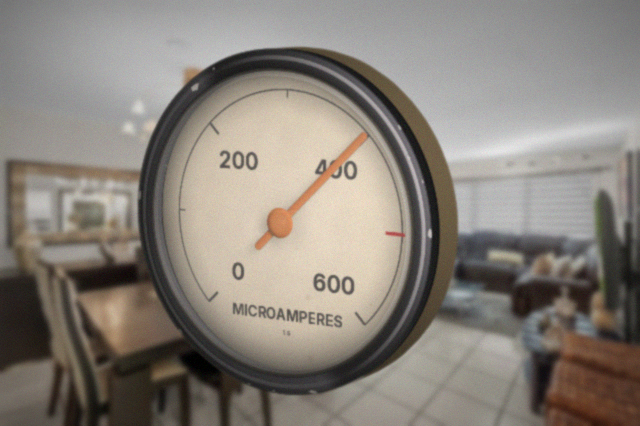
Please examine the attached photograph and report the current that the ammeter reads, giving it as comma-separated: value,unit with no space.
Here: 400,µA
